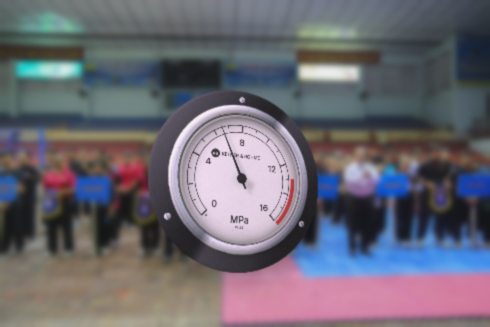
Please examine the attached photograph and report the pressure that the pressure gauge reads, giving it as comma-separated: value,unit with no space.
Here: 6.5,MPa
